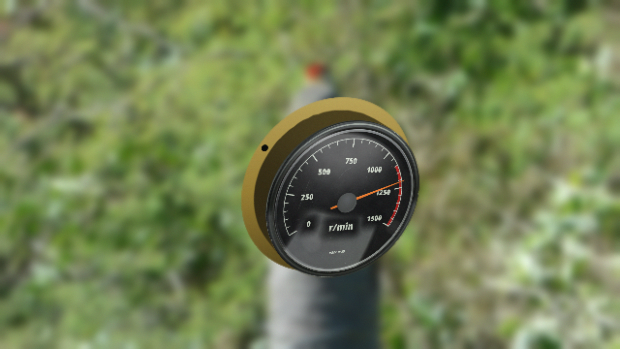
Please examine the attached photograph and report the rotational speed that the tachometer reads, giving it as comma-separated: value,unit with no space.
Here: 1200,rpm
